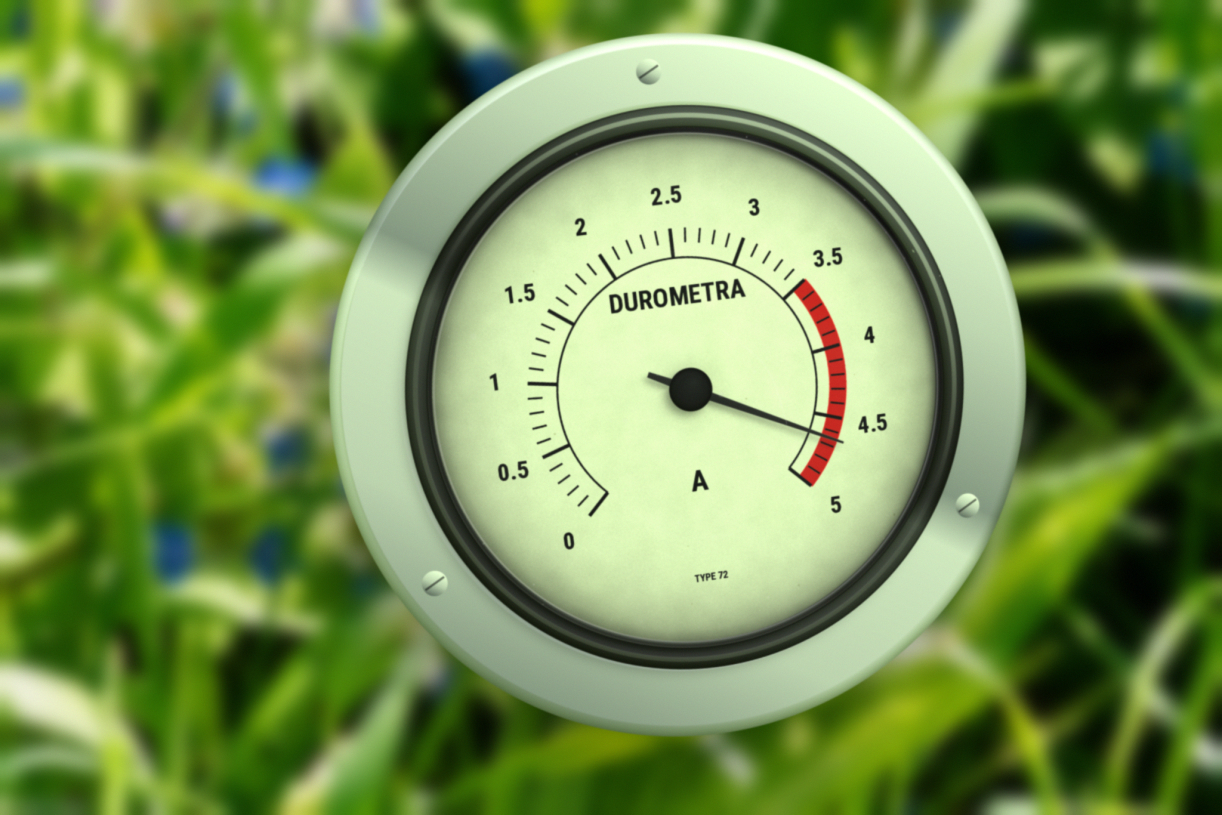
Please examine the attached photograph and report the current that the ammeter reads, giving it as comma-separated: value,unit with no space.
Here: 4.65,A
